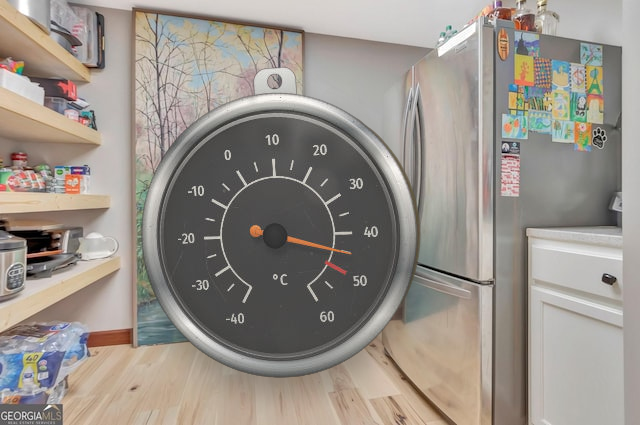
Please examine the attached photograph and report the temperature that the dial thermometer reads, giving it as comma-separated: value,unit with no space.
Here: 45,°C
